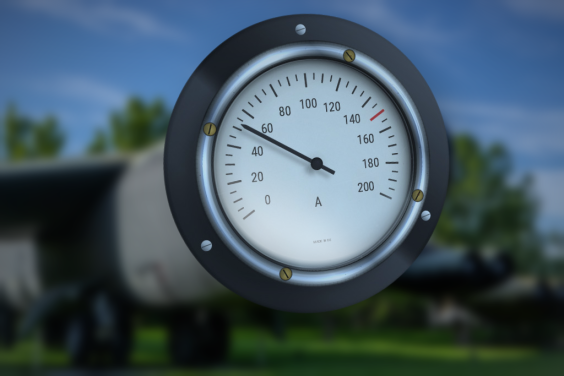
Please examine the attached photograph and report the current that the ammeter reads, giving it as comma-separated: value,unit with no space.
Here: 52.5,A
